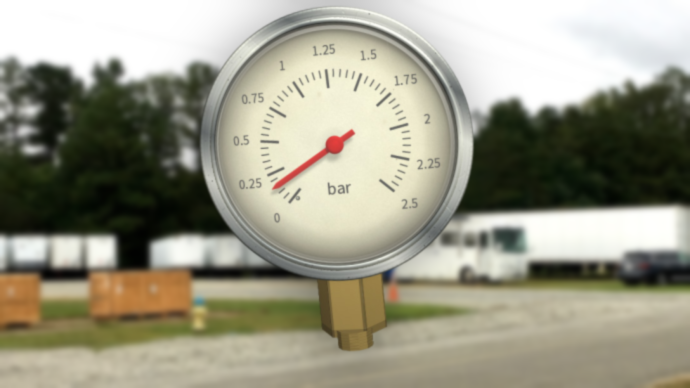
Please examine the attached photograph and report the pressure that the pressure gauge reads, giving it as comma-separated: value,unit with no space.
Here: 0.15,bar
